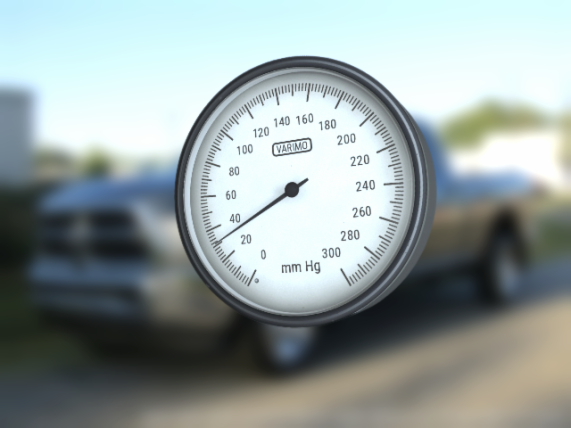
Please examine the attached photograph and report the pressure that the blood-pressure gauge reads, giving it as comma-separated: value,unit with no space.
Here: 30,mmHg
